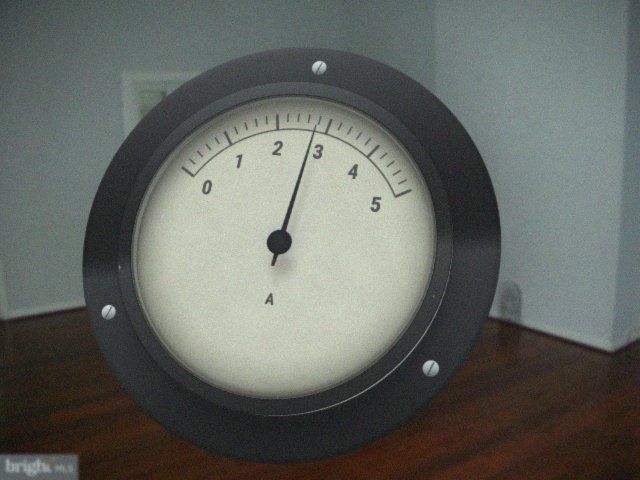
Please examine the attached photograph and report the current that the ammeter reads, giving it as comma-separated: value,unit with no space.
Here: 2.8,A
